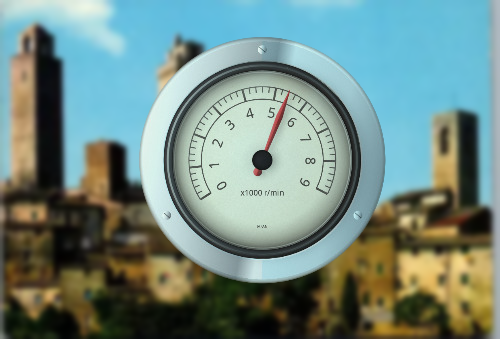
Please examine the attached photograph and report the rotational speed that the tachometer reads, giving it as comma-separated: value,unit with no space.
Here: 5400,rpm
